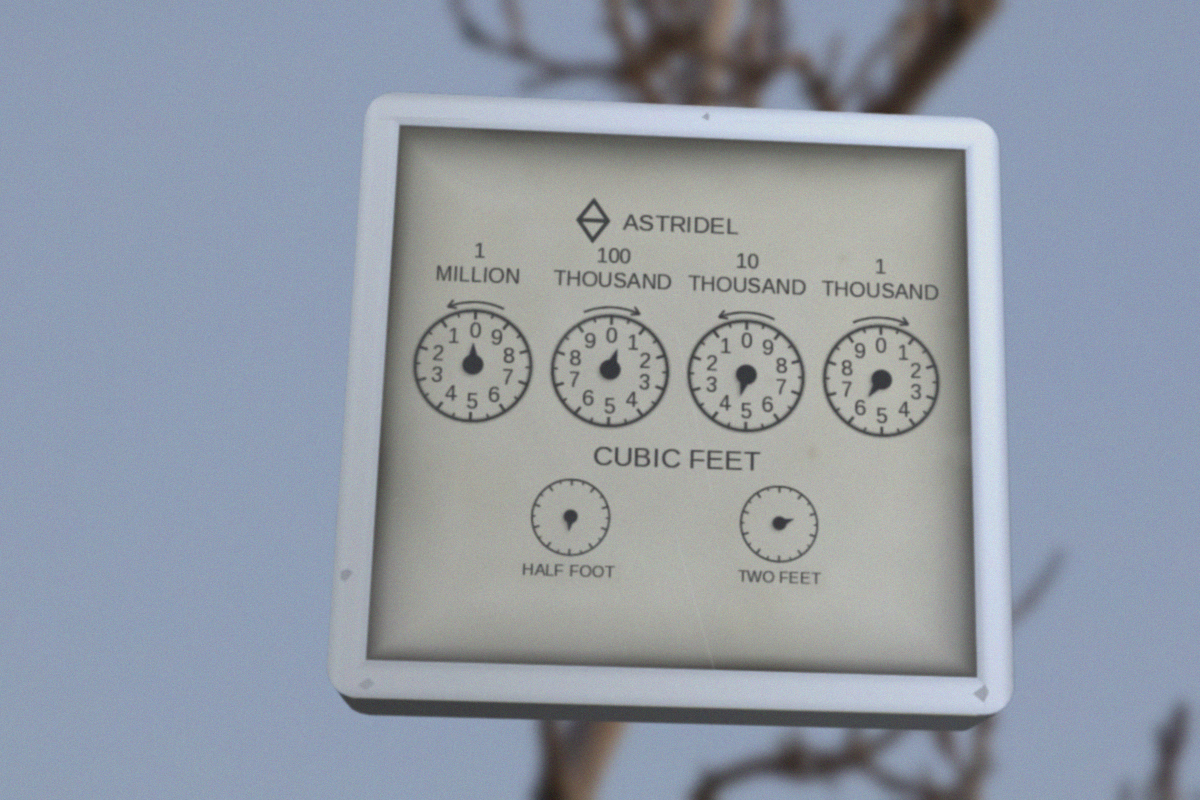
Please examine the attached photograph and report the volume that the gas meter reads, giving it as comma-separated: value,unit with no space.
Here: 4600,ft³
